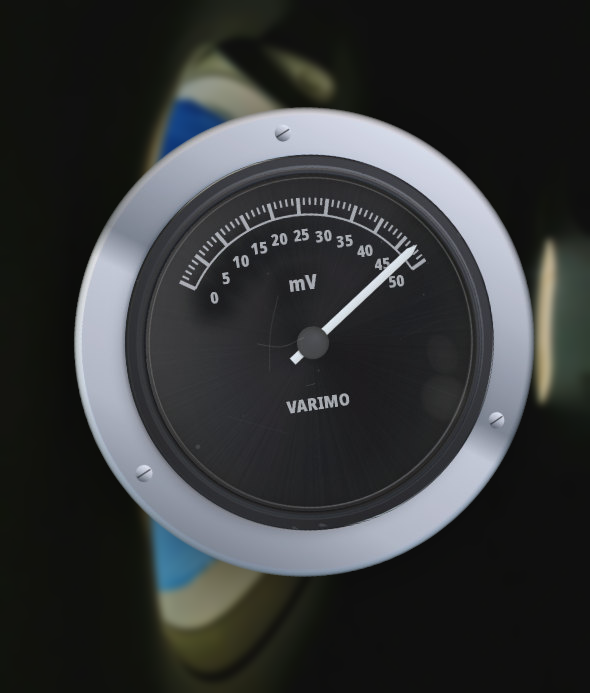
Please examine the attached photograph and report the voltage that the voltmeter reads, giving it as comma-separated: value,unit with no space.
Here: 47,mV
